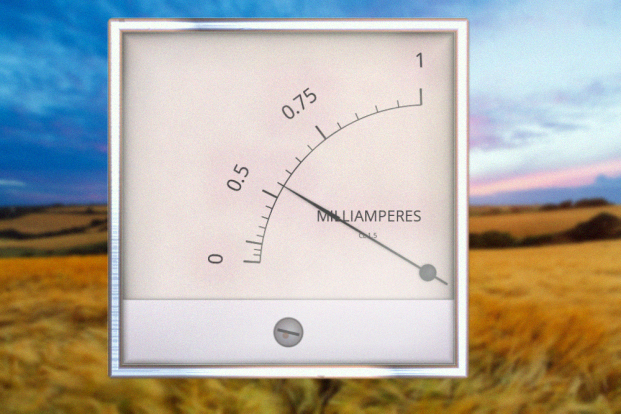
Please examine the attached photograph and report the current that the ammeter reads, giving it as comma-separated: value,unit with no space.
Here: 0.55,mA
